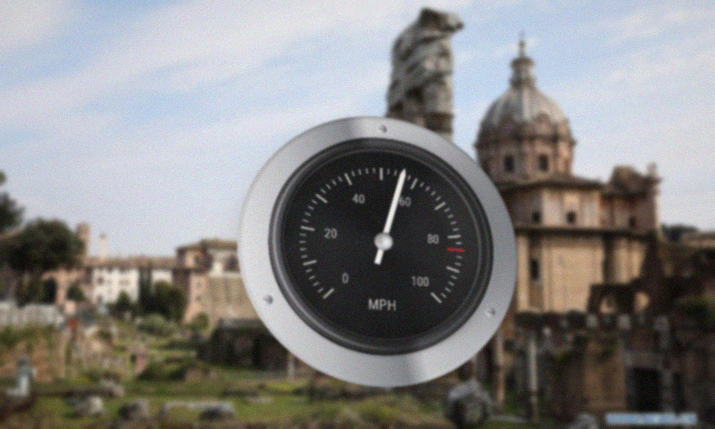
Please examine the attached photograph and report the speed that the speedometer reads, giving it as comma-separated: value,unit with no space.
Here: 56,mph
